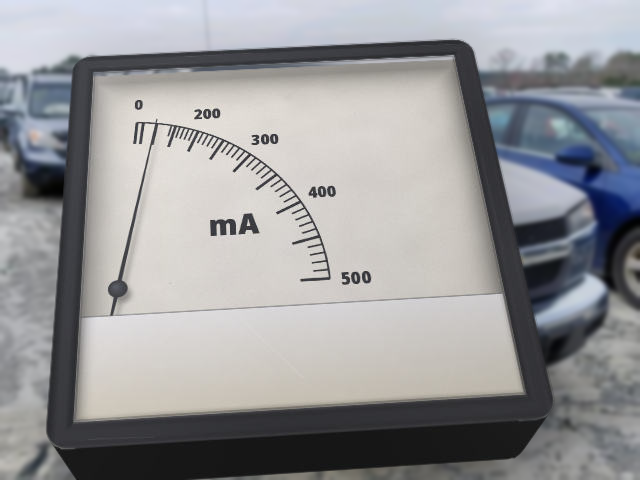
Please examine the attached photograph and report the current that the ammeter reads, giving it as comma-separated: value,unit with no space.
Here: 100,mA
